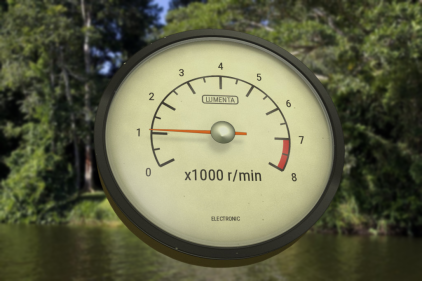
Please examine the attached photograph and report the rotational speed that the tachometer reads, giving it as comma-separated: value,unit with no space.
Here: 1000,rpm
